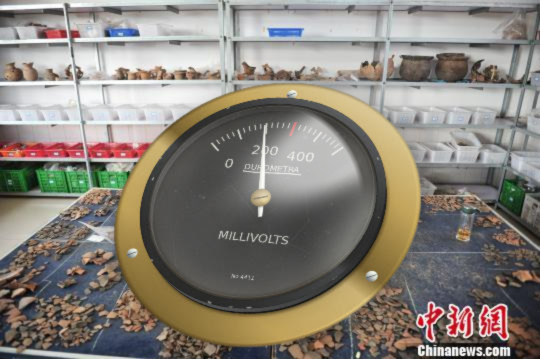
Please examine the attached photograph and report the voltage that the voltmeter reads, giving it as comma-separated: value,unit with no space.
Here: 200,mV
